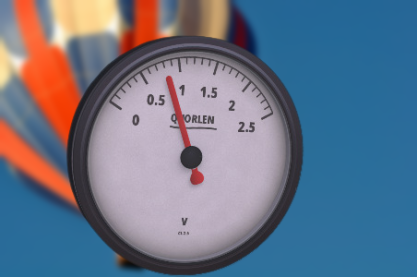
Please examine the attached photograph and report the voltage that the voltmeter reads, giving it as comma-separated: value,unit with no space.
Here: 0.8,V
